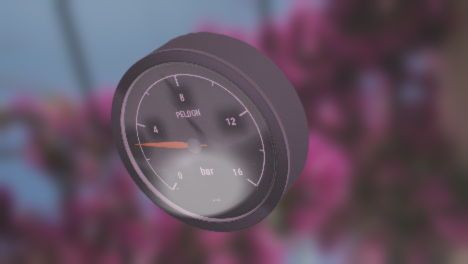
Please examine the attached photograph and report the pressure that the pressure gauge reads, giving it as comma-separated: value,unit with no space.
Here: 3,bar
